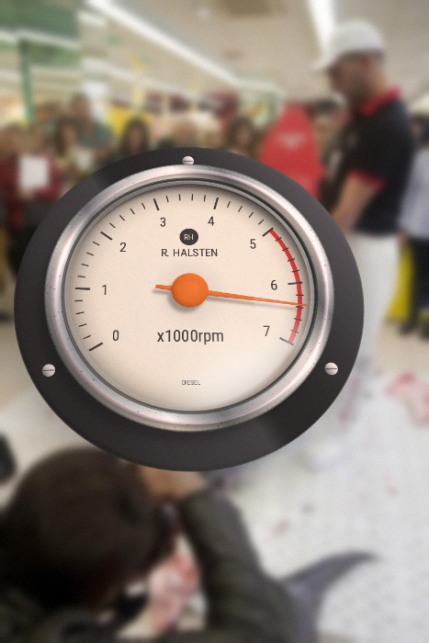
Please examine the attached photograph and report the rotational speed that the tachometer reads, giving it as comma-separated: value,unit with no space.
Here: 6400,rpm
